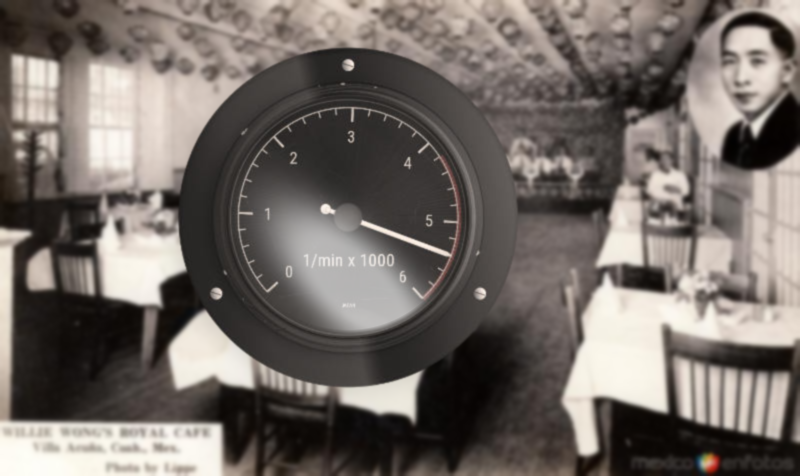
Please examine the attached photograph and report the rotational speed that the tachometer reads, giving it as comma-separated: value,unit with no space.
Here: 5400,rpm
